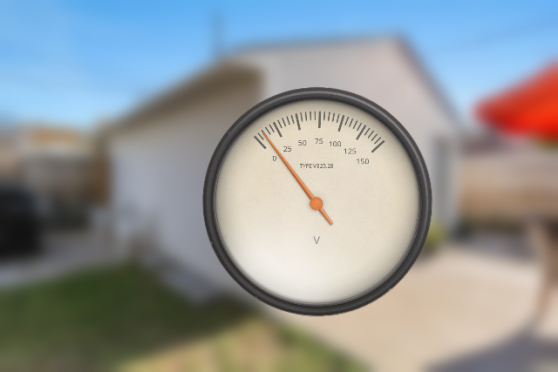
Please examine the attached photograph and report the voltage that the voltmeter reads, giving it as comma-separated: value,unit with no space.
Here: 10,V
